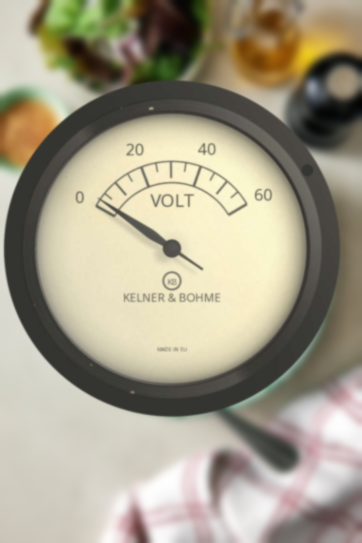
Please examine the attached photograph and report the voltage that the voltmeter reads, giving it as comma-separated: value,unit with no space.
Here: 2.5,V
